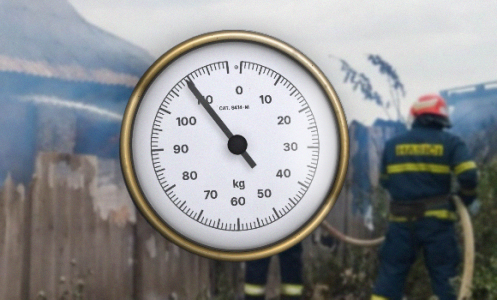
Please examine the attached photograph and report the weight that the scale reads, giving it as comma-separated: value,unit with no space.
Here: 109,kg
